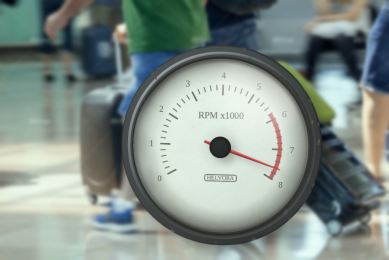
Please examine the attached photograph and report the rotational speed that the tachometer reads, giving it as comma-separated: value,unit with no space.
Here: 7600,rpm
